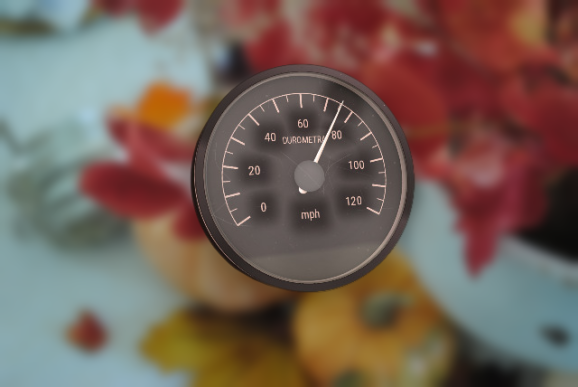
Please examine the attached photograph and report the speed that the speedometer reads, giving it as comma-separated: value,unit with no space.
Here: 75,mph
